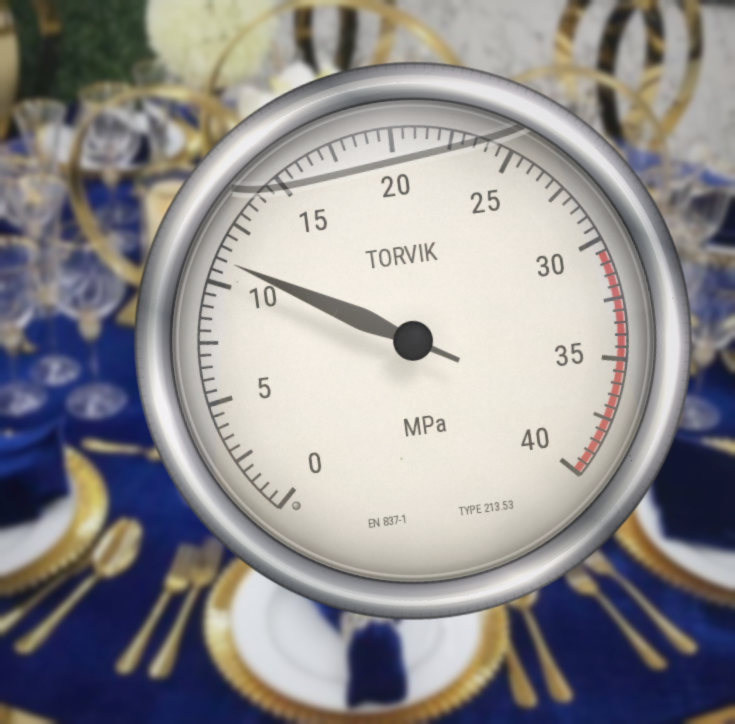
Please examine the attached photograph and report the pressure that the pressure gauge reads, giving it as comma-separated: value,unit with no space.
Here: 11,MPa
